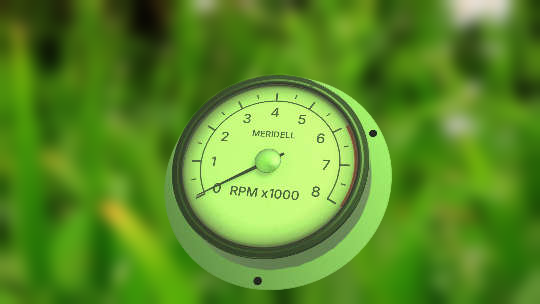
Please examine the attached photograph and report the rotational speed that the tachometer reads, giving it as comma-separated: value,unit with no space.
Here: 0,rpm
